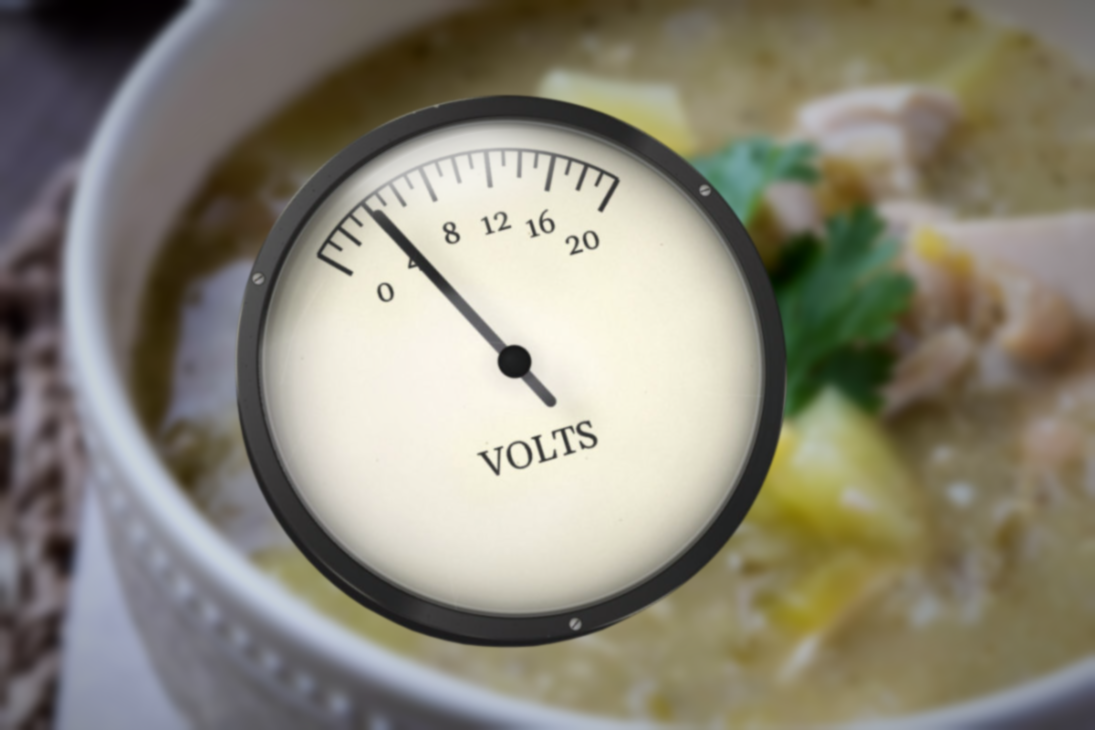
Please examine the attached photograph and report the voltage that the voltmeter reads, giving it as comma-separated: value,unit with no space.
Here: 4,V
